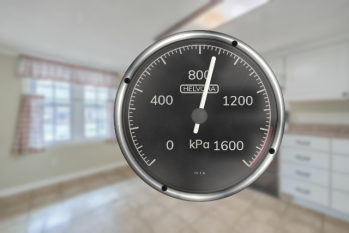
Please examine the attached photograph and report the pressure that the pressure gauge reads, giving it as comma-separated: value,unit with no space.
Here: 880,kPa
